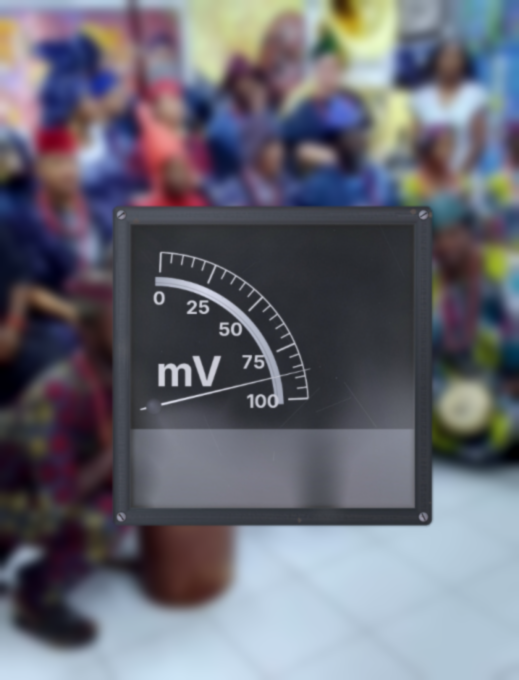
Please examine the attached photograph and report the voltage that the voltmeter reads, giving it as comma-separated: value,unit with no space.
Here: 87.5,mV
